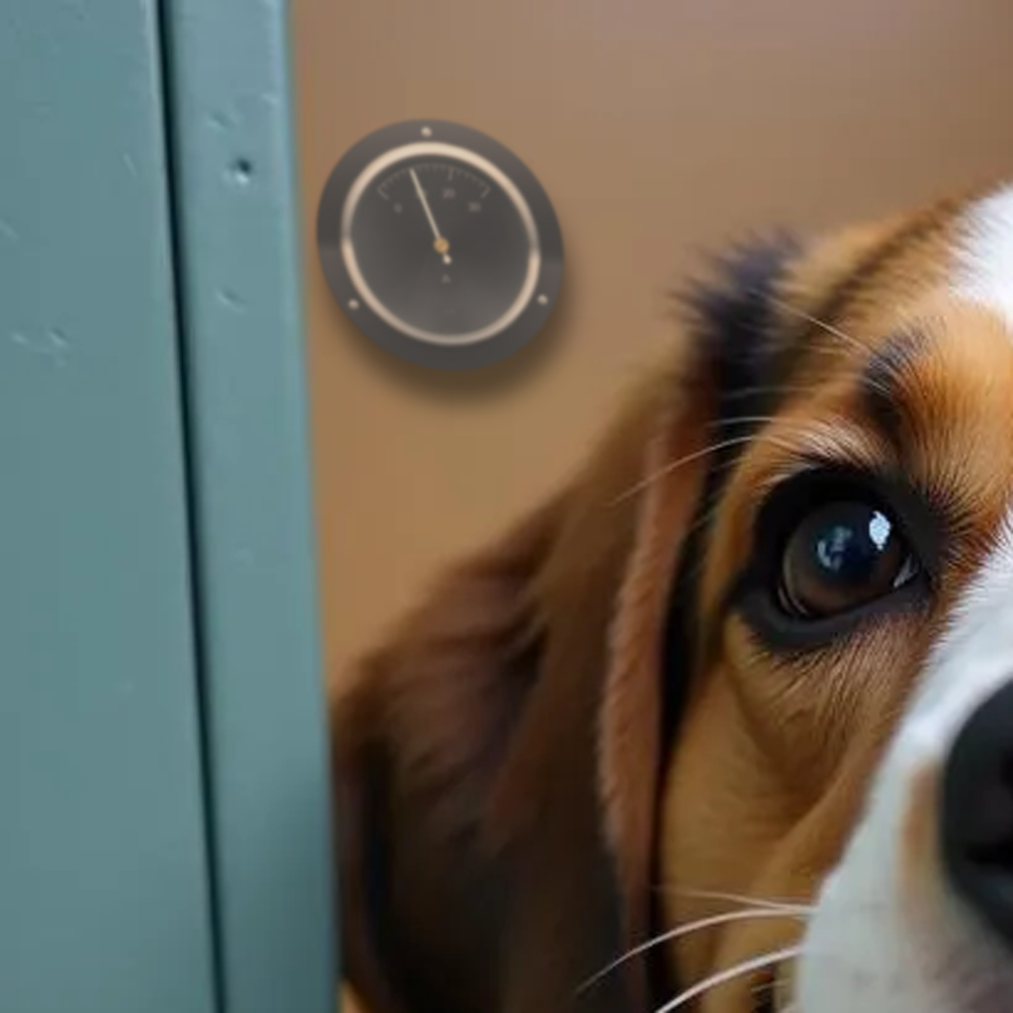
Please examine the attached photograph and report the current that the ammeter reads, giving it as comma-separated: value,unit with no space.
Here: 10,A
